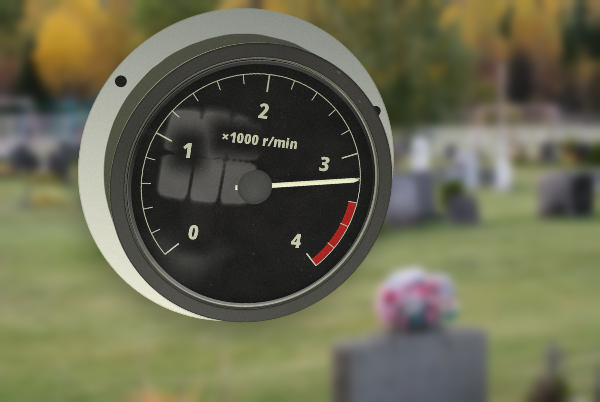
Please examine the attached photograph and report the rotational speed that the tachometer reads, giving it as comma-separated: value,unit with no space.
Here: 3200,rpm
